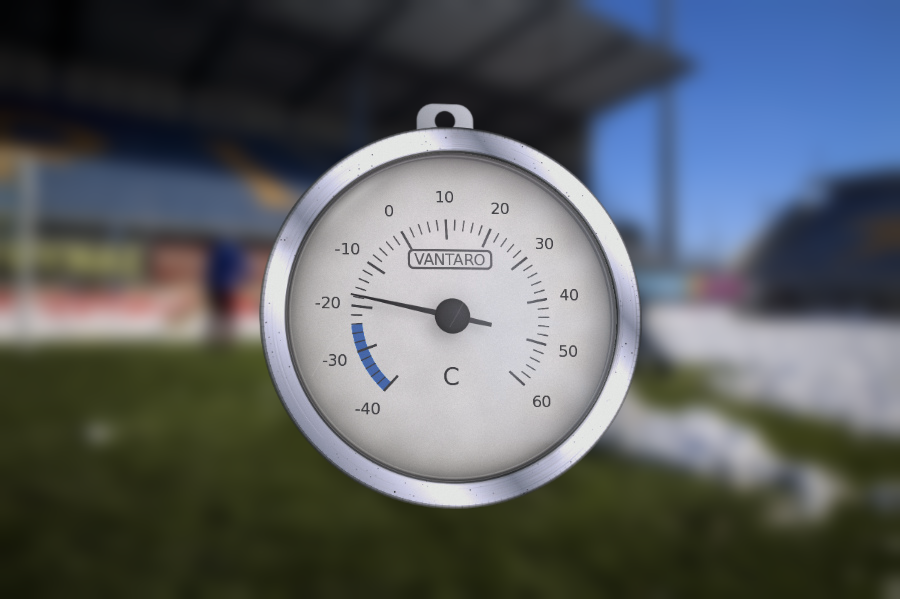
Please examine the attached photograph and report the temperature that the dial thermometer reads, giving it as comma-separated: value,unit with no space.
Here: -18,°C
